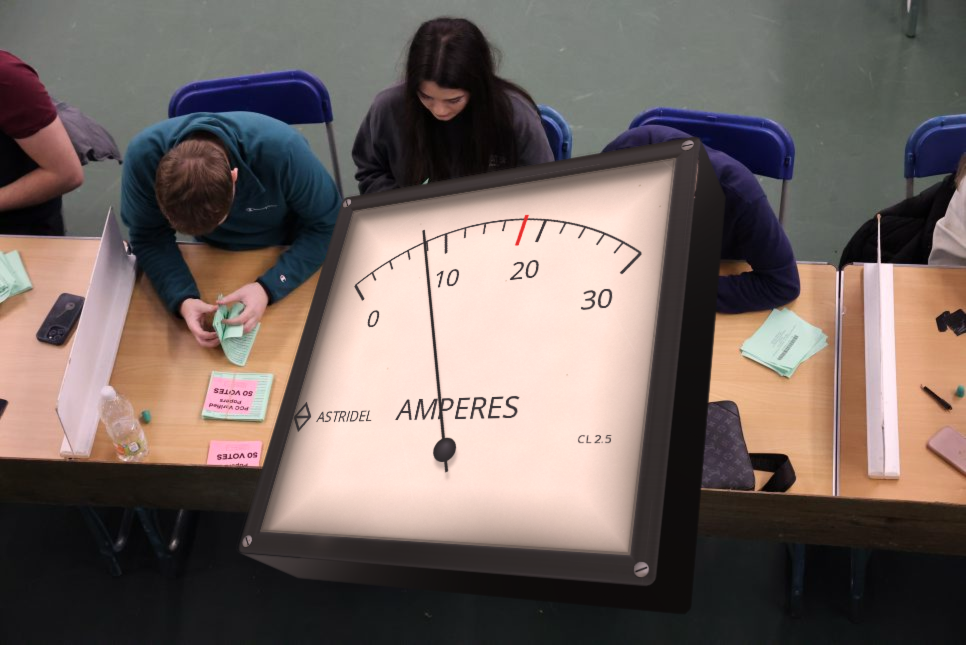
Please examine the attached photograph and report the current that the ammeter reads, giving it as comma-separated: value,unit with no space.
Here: 8,A
